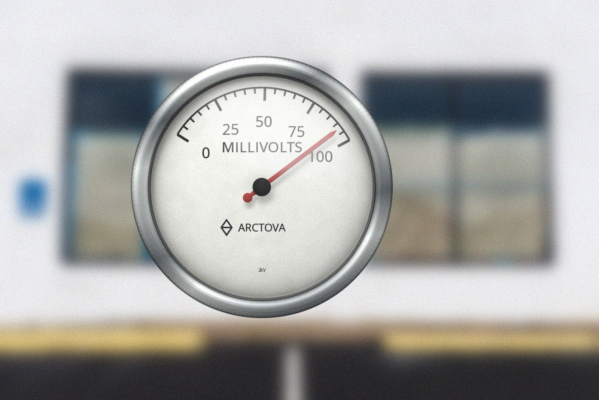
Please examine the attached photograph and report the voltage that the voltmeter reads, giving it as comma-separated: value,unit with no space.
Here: 92.5,mV
